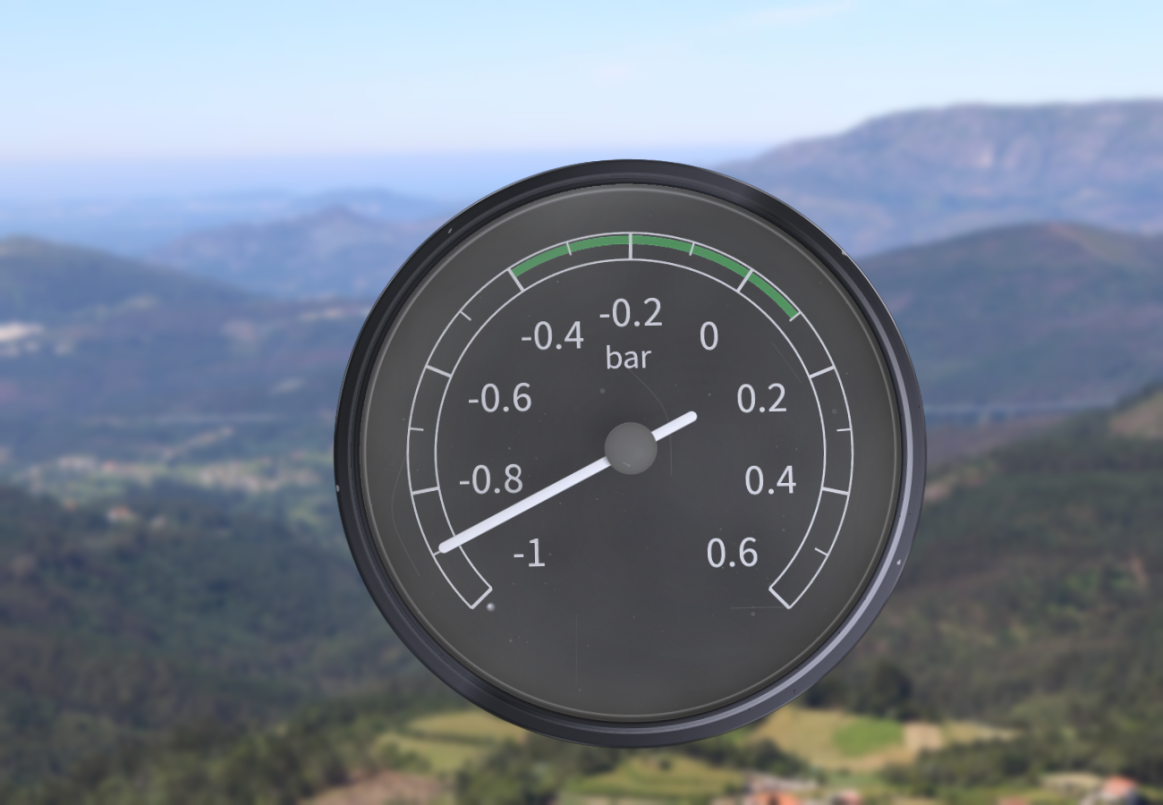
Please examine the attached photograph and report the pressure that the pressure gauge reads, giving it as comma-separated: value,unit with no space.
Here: -0.9,bar
